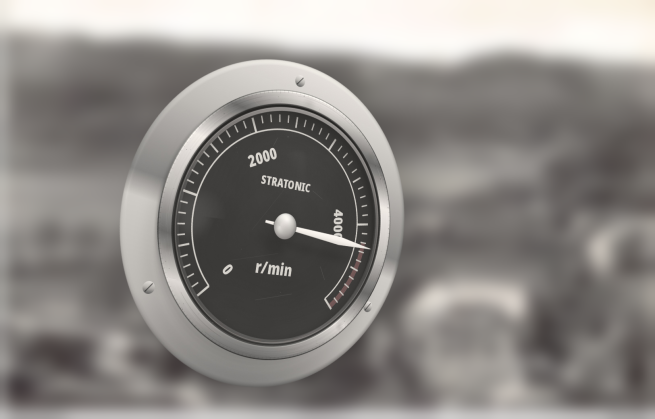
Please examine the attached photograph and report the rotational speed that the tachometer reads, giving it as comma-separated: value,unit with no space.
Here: 4250,rpm
